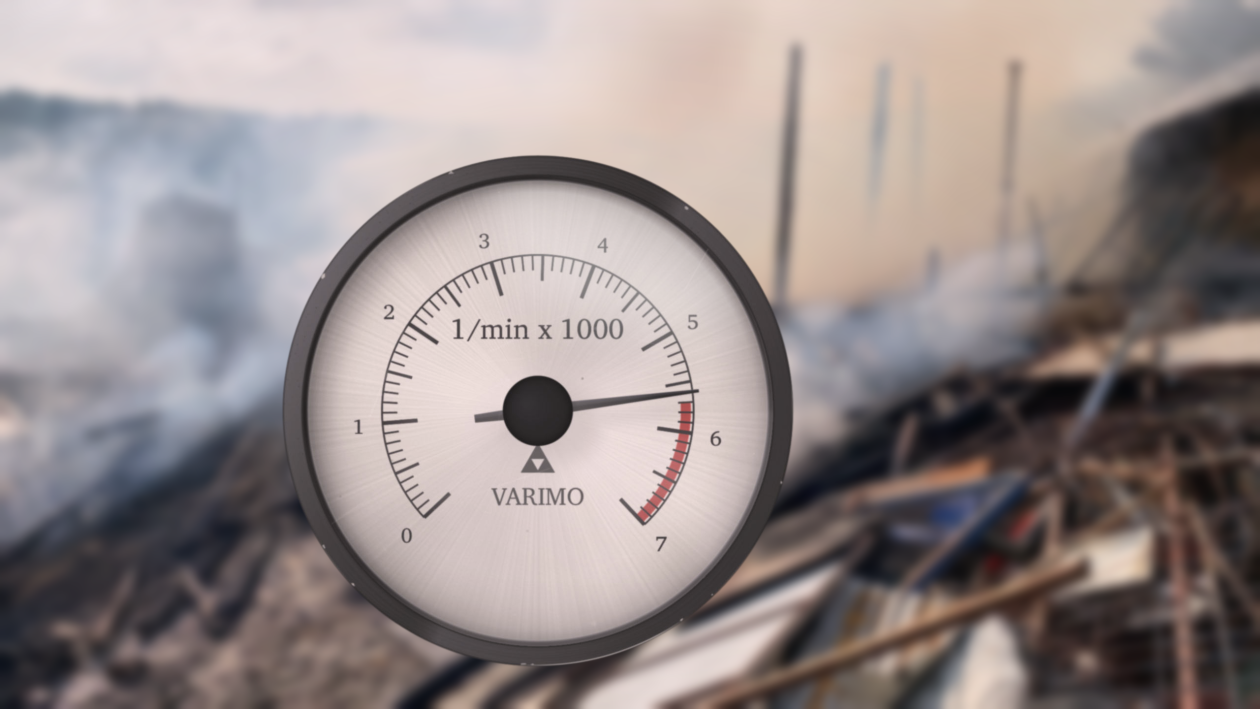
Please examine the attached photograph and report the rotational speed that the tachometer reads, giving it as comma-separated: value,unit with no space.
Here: 5600,rpm
